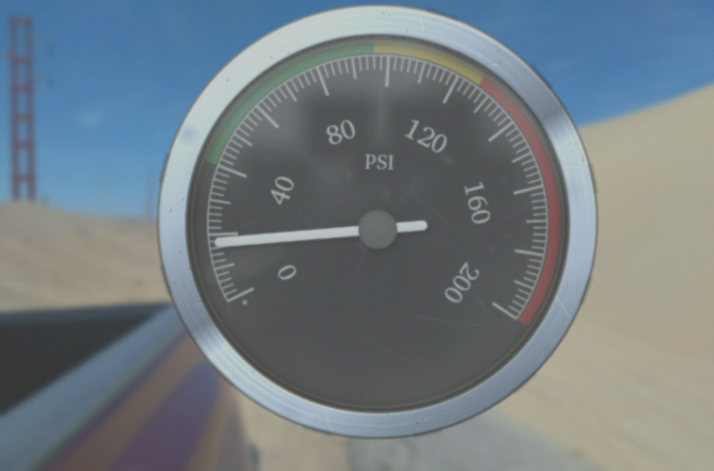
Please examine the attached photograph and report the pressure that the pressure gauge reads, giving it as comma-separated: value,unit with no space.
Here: 18,psi
